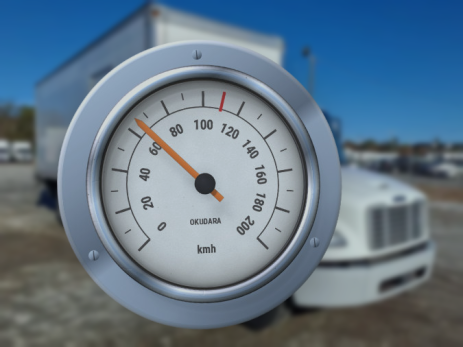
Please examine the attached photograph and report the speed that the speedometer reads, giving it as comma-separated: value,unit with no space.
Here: 65,km/h
